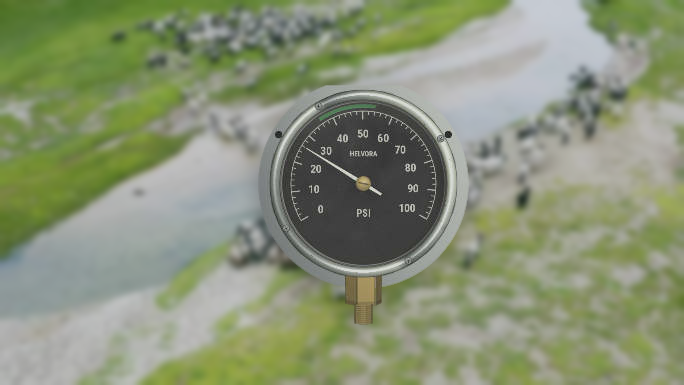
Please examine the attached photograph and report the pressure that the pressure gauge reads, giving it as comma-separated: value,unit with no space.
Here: 26,psi
